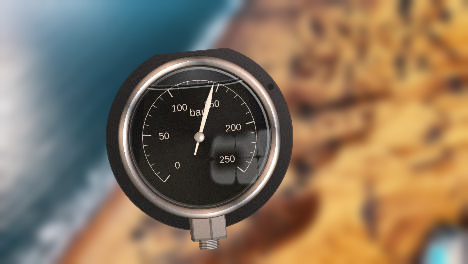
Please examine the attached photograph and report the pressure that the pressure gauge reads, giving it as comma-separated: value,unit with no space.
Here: 145,bar
